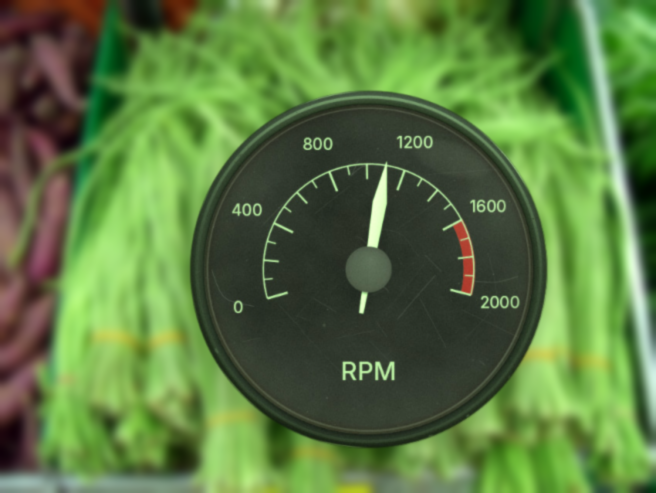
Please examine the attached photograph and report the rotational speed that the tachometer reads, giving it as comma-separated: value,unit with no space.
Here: 1100,rpm
